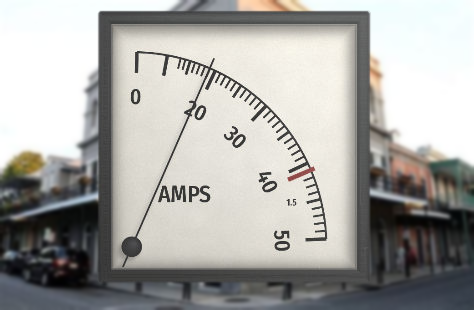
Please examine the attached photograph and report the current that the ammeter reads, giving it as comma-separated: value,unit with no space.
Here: 19,A
